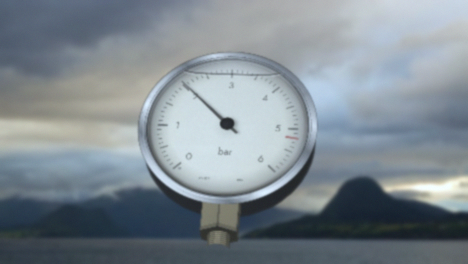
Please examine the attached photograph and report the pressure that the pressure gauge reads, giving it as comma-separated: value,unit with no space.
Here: 2,bar
